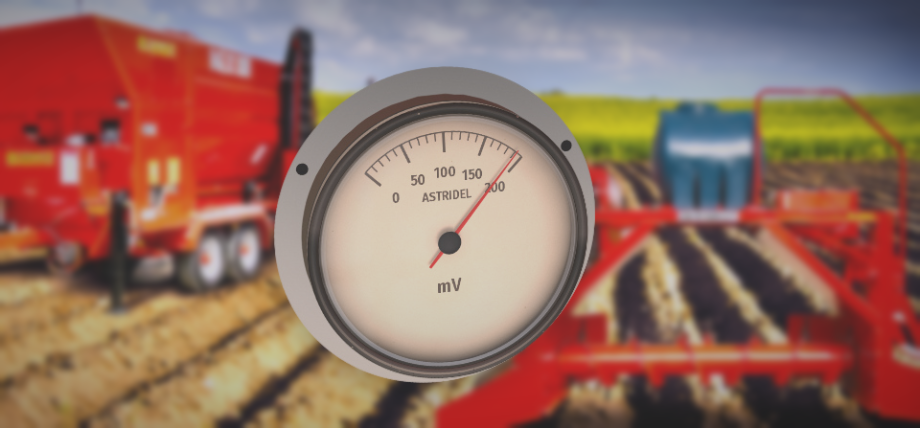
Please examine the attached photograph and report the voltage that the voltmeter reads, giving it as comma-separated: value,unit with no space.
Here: 190,mV
